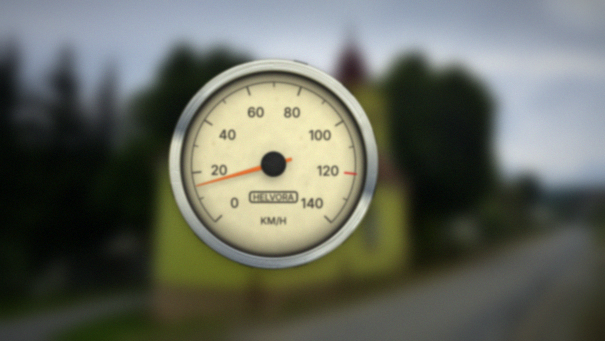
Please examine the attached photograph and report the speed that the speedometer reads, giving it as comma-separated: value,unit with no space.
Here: 15,km/h
